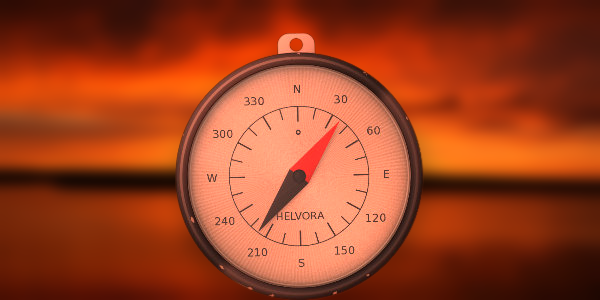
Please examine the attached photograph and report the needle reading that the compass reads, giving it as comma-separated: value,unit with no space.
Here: 37.5,°
